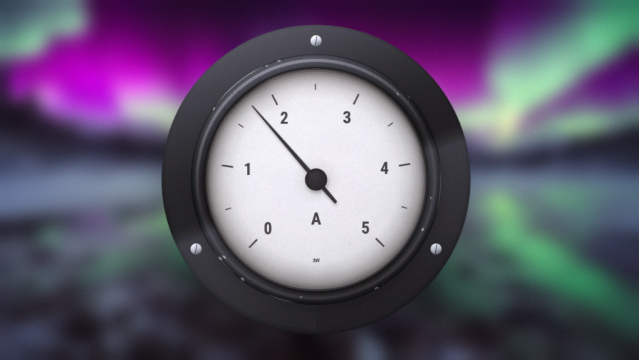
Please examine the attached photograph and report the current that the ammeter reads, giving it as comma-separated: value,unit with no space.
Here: 1.75,A
